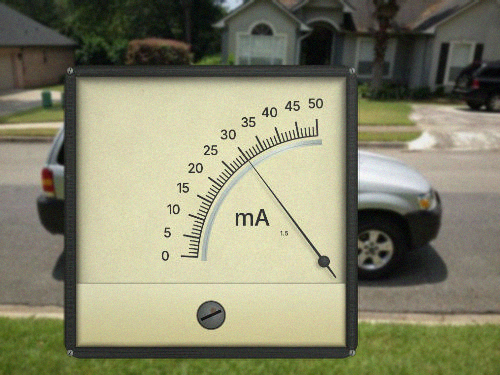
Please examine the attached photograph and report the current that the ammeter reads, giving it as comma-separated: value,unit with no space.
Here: 30,mA
